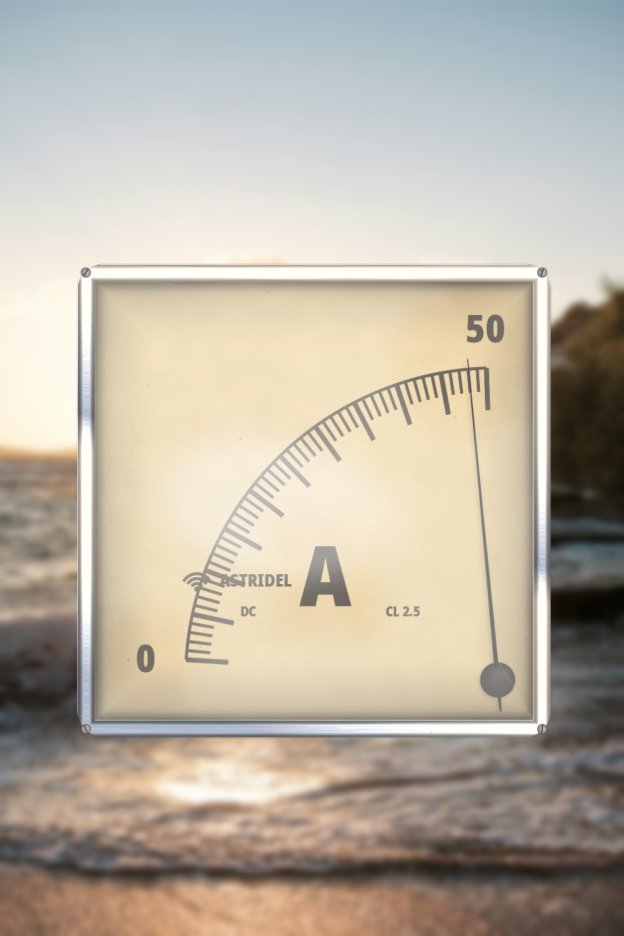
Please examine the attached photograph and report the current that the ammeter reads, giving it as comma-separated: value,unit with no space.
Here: 48,A
